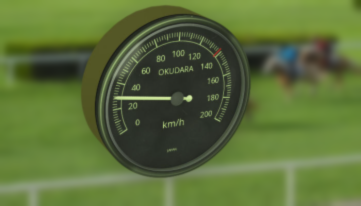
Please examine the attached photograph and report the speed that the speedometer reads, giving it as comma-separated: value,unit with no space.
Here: 30,km/h
